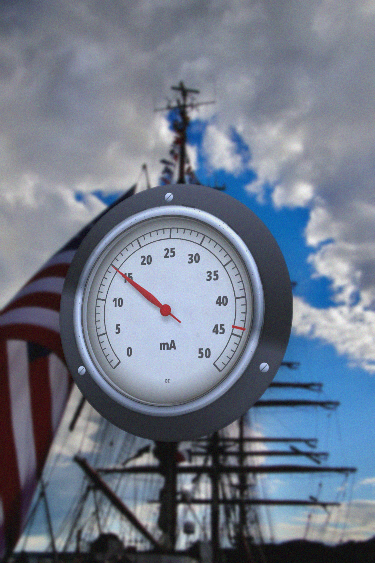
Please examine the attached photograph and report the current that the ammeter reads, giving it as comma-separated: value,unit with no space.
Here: 15,mA
